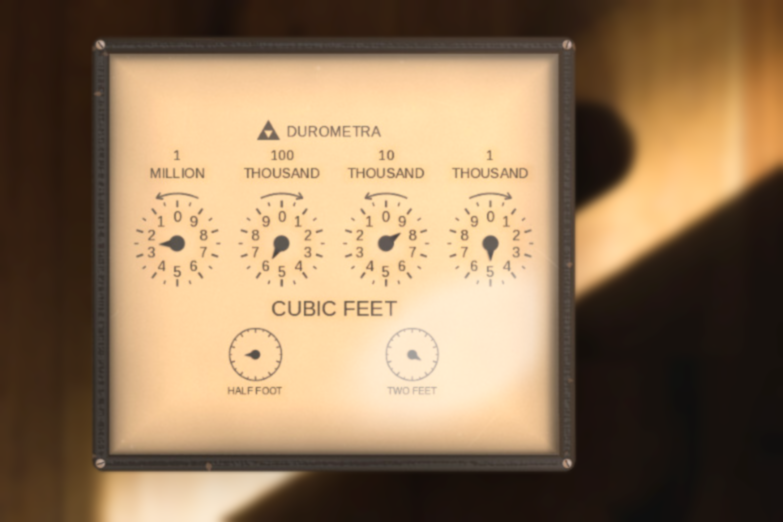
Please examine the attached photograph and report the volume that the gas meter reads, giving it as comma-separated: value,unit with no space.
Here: 258500,ft³
